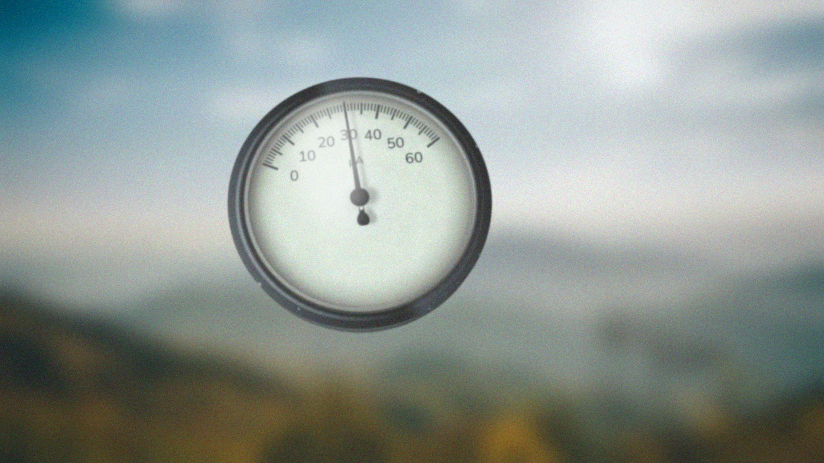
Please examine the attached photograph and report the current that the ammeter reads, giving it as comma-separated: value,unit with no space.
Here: 30,µA
